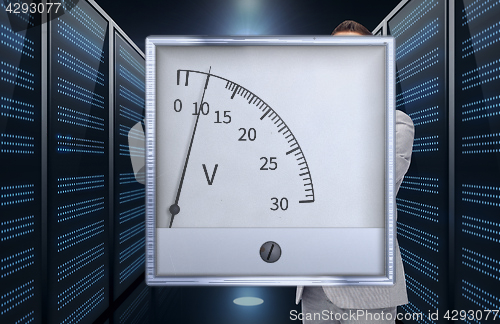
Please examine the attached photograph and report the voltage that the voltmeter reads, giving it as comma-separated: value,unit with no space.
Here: 10,V
